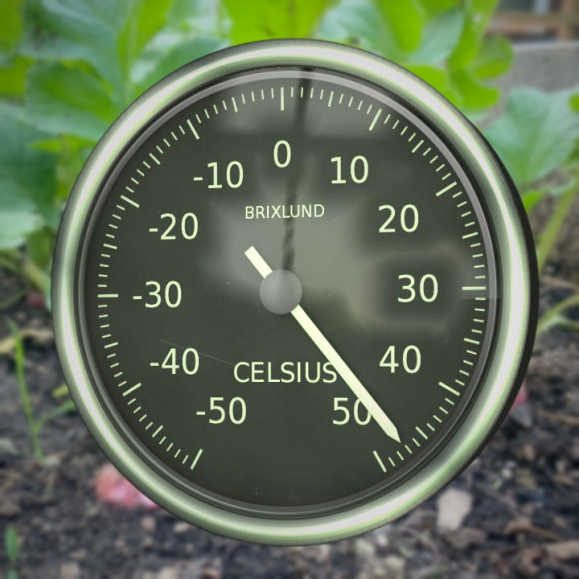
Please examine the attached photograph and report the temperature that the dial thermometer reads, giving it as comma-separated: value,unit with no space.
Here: 47,°C
